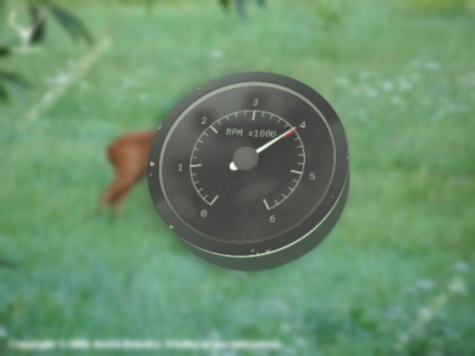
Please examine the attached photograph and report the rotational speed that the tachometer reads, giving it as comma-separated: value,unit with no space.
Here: 4000,rpm
